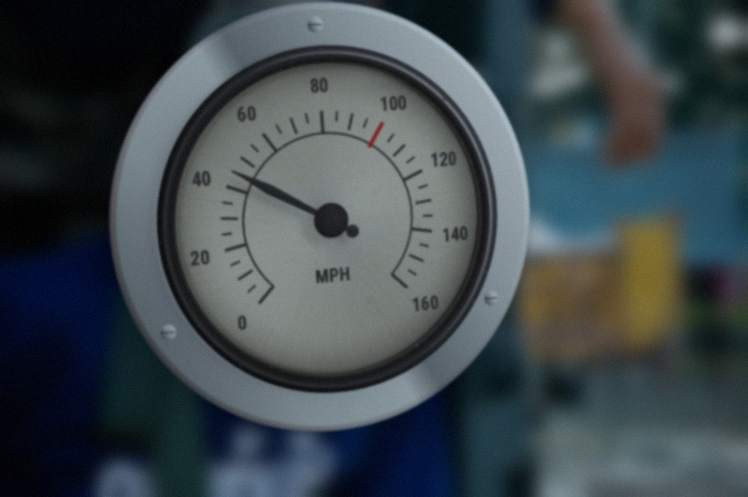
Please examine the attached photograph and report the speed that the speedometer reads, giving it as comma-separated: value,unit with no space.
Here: 45,mph
